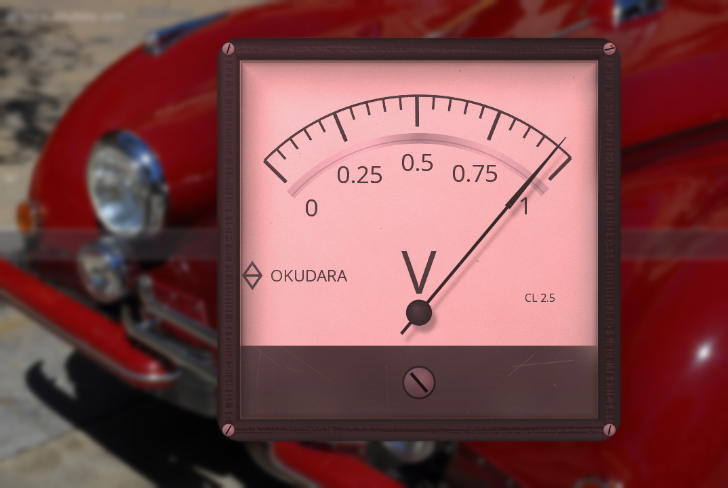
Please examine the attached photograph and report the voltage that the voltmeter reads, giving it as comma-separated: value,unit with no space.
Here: 0.95,V
